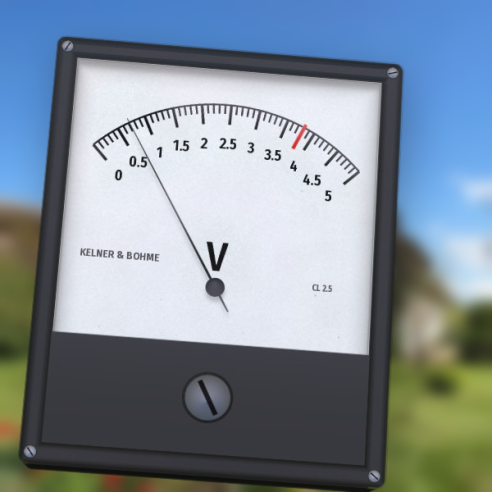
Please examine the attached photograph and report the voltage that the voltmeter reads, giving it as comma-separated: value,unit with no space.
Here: 0.7,V
